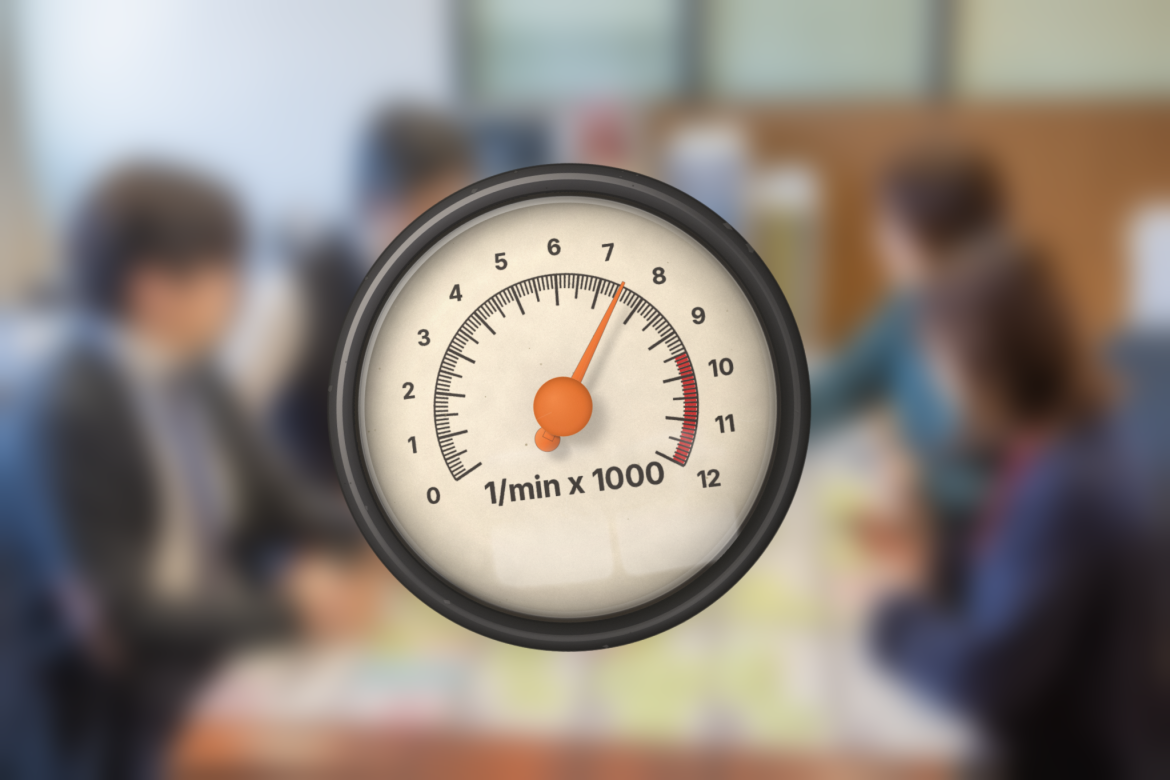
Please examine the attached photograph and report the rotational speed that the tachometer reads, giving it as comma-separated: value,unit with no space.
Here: 7500,rpm
